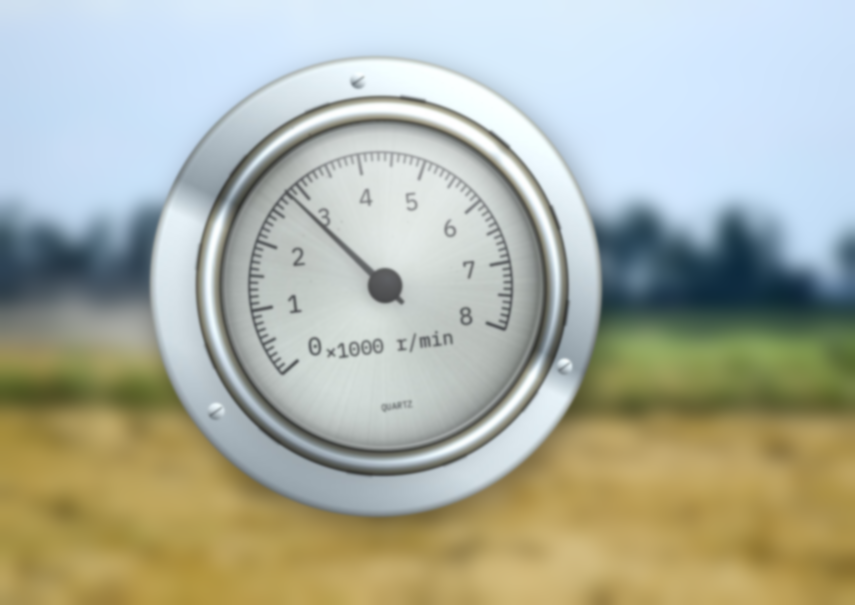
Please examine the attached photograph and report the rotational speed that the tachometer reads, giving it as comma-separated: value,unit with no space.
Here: 2800,rpm
